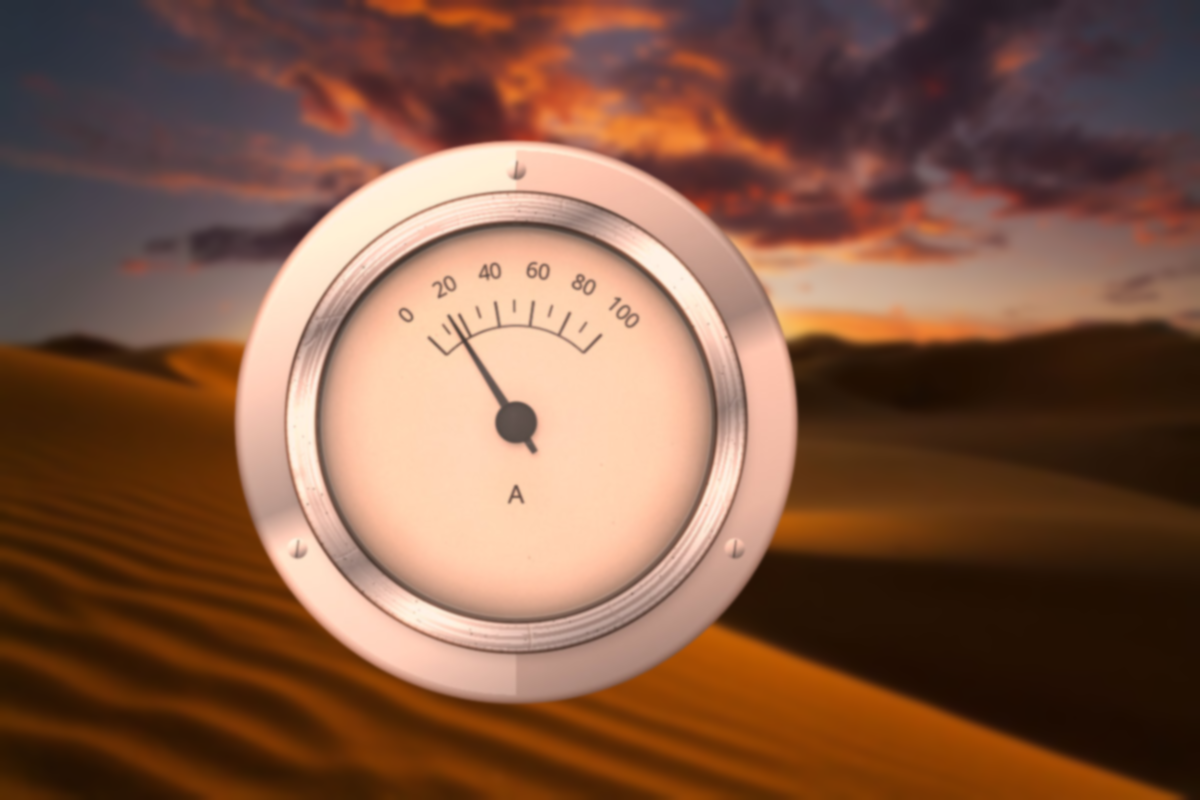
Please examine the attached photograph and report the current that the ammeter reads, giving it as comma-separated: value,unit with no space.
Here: 15,A
